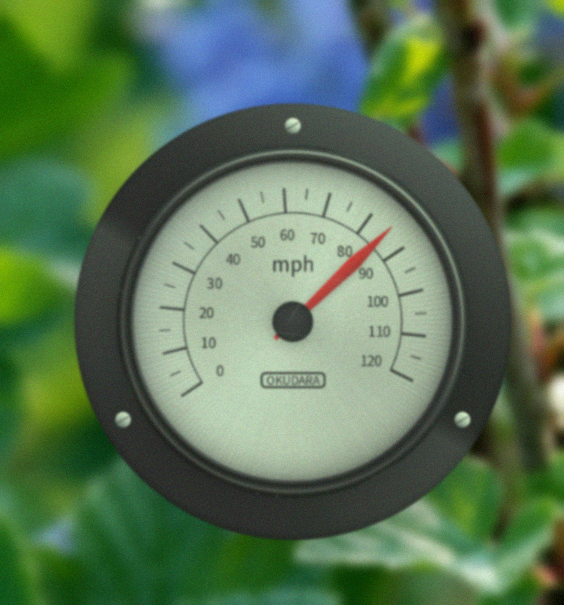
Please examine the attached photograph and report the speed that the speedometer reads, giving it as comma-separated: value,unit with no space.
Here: 85,mph
